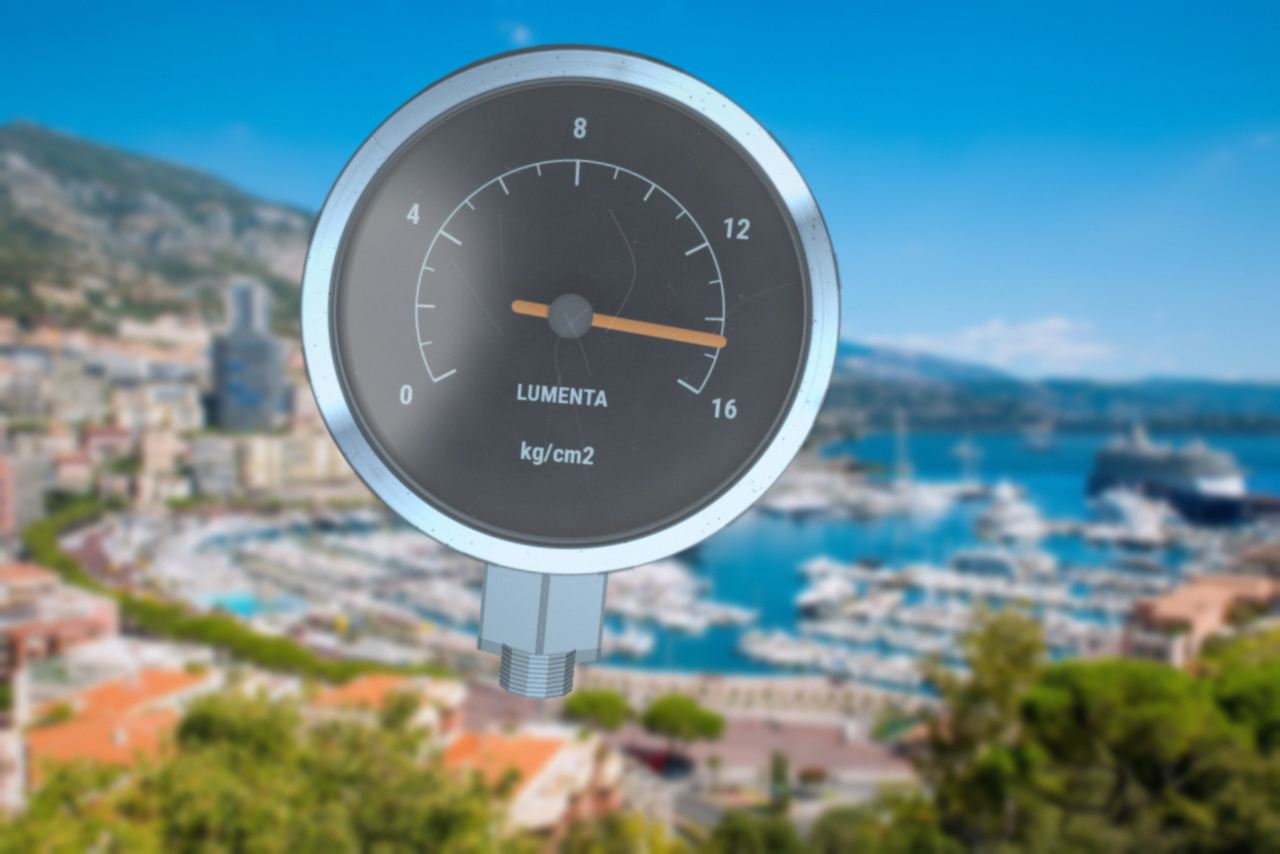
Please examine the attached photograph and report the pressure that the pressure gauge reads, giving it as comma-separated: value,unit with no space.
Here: 14.5,kg/cm²
